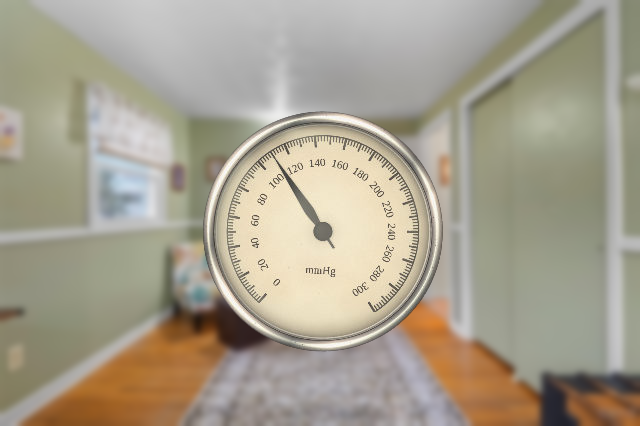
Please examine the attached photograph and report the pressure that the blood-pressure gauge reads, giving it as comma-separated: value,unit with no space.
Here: 110,mmHg
